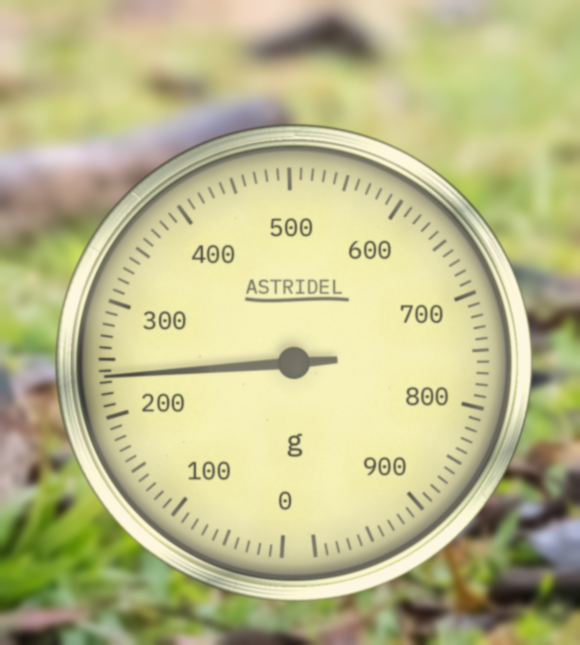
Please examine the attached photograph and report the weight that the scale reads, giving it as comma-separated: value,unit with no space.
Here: 235,g
